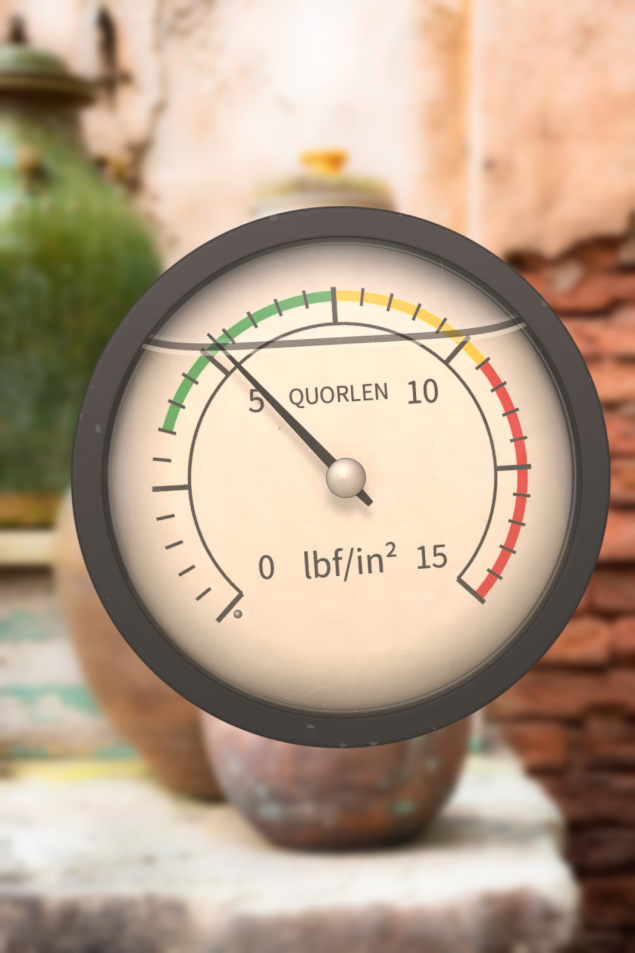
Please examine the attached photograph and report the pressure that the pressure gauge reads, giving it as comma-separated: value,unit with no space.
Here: 5.25,psi
